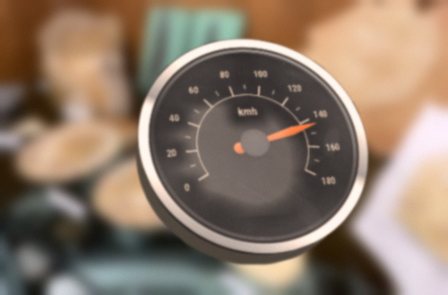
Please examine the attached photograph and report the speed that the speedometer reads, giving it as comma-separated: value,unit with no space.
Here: 145,km/h
